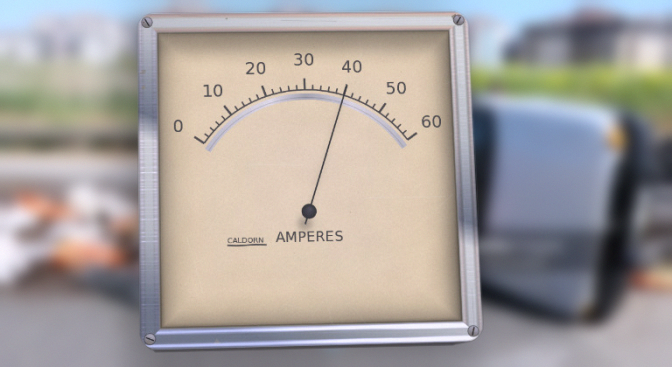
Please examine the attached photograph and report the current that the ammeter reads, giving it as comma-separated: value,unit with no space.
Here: 40,A
